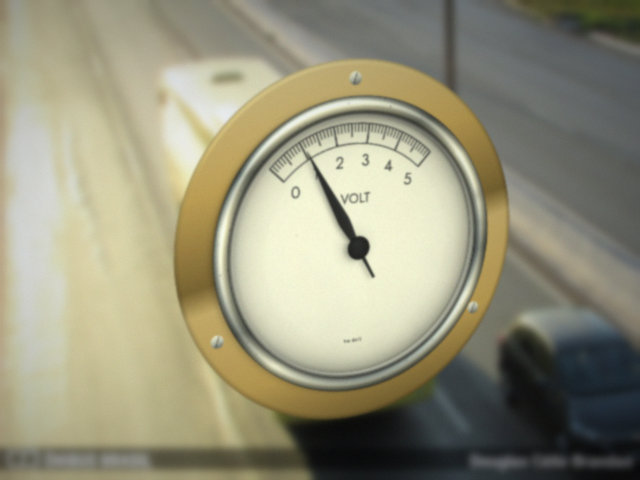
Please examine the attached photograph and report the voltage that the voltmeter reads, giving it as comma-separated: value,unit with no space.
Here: 1,V
